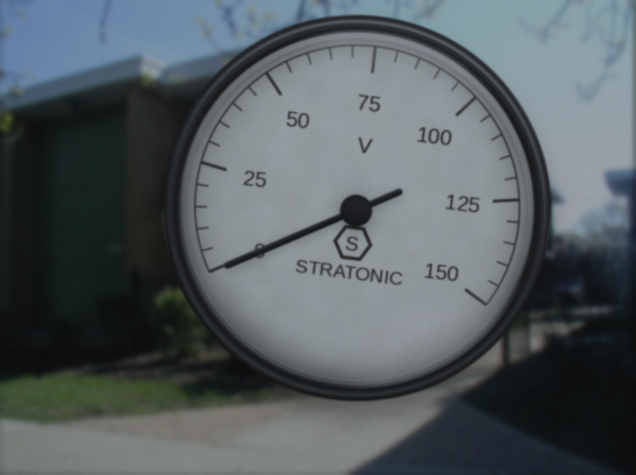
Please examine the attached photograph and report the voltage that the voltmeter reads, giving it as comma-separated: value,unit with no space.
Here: 0,V
